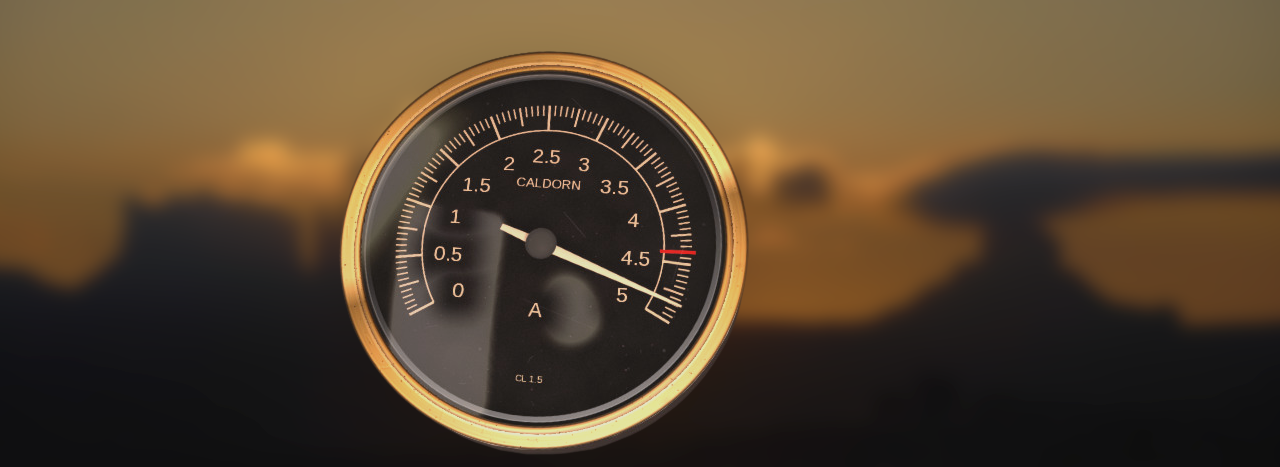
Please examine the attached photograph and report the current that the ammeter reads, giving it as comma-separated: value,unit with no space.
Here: 4.85,A
